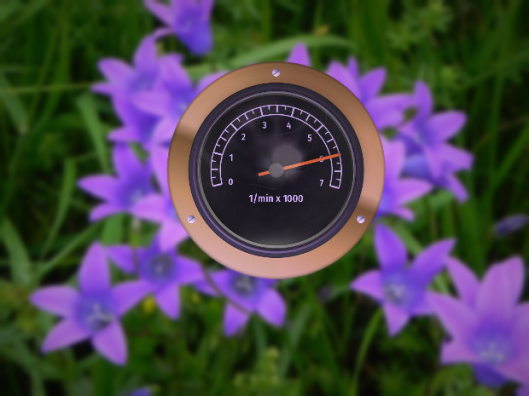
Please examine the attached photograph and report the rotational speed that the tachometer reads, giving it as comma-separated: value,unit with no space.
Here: 6000,rpm
